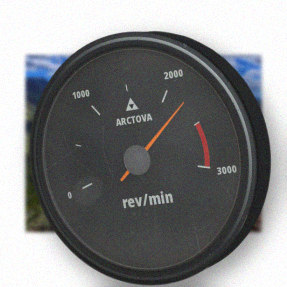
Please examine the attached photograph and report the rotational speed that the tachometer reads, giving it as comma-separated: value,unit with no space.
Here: 2250,rpm
